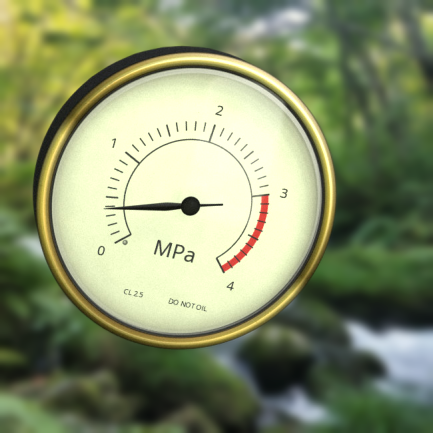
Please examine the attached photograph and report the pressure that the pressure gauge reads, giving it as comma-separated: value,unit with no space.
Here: 0.4,MPa
